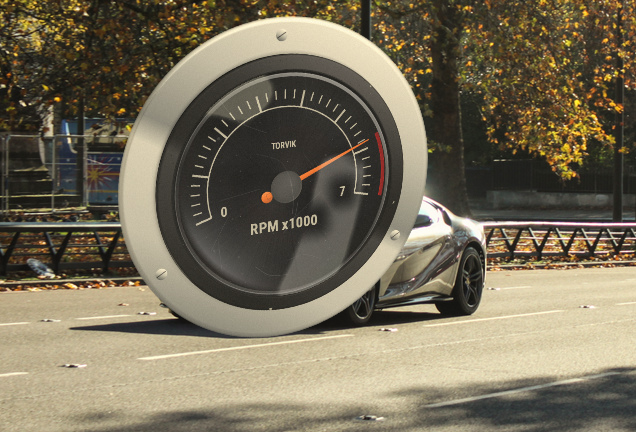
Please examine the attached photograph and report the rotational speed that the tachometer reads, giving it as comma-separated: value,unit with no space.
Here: 5800,rpm
